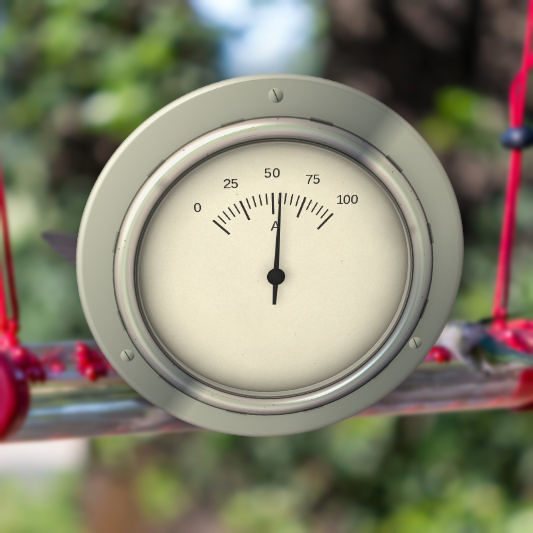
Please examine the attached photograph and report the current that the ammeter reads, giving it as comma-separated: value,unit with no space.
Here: 55,A
